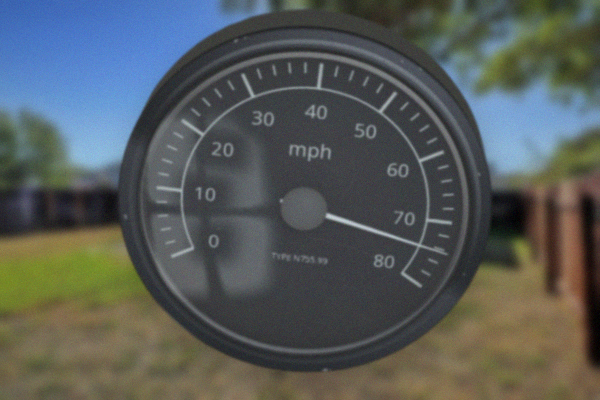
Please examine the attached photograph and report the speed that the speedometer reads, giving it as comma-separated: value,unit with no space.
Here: 74,mph
